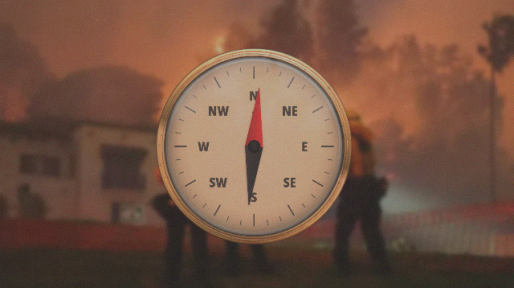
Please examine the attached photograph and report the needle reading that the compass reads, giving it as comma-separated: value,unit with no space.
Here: 5,°
